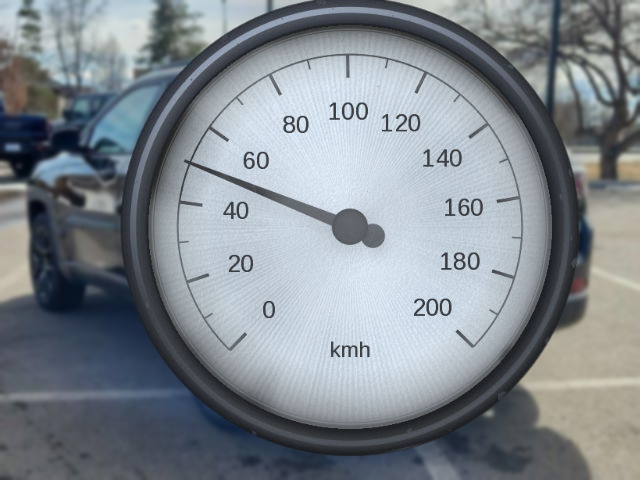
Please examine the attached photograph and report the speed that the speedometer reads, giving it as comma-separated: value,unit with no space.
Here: 50,km/h
